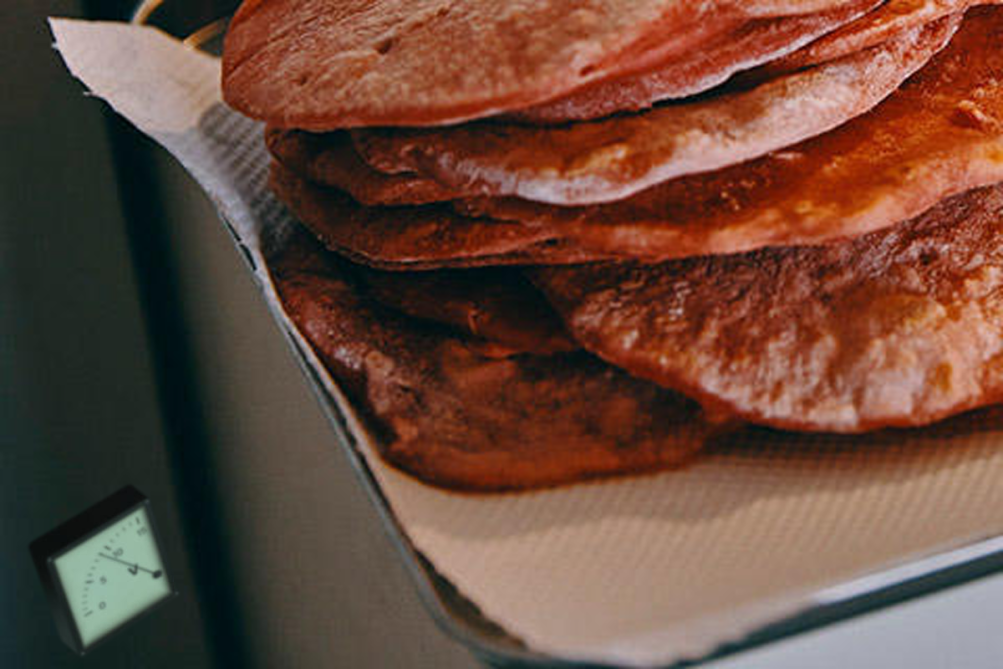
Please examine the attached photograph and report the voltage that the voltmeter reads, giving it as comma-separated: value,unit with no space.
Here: 9,V
